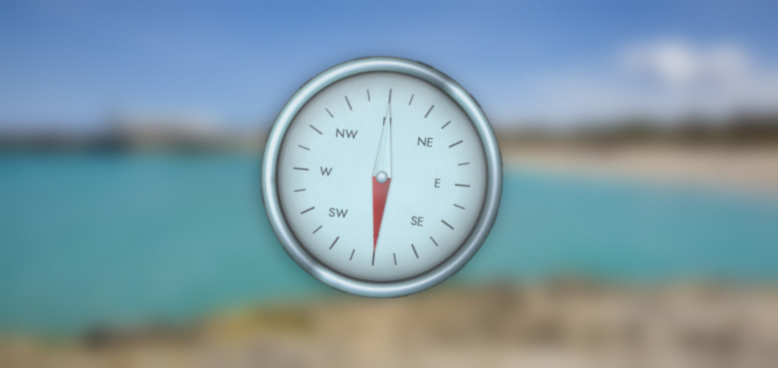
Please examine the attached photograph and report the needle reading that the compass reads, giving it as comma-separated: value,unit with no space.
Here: 180,°
